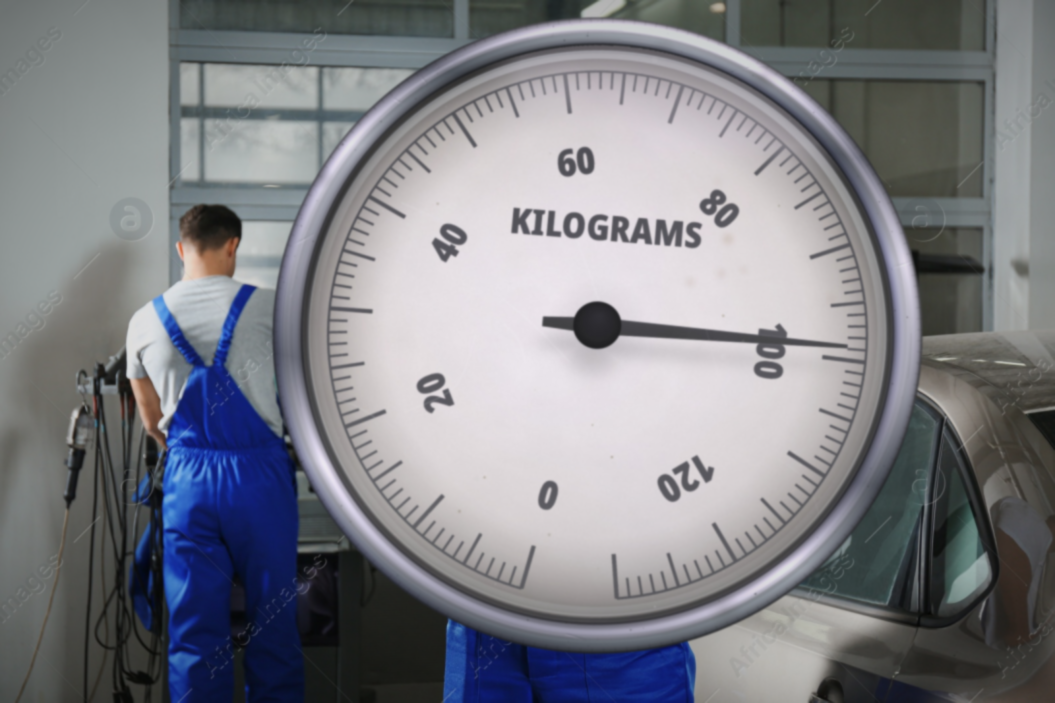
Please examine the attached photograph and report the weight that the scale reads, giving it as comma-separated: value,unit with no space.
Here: 99,kg
